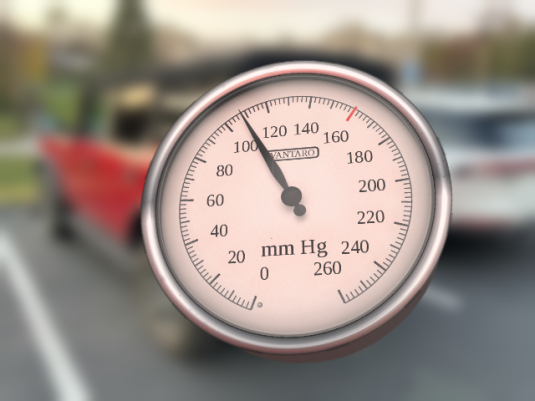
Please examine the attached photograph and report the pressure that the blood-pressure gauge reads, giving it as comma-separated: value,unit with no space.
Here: 108,mmHg
